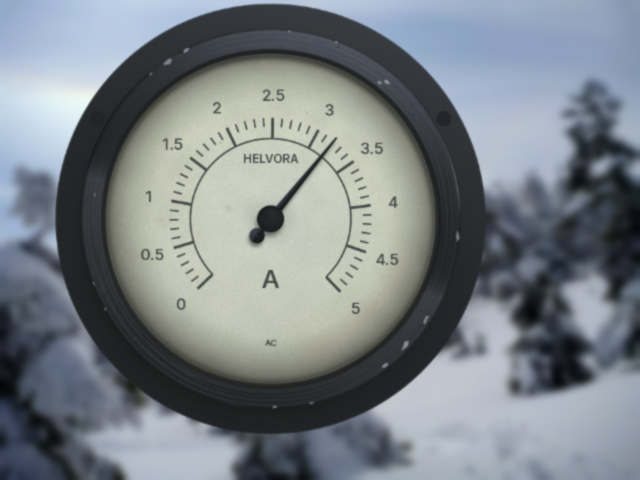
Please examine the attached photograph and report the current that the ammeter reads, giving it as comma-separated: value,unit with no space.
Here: 3.2,A
